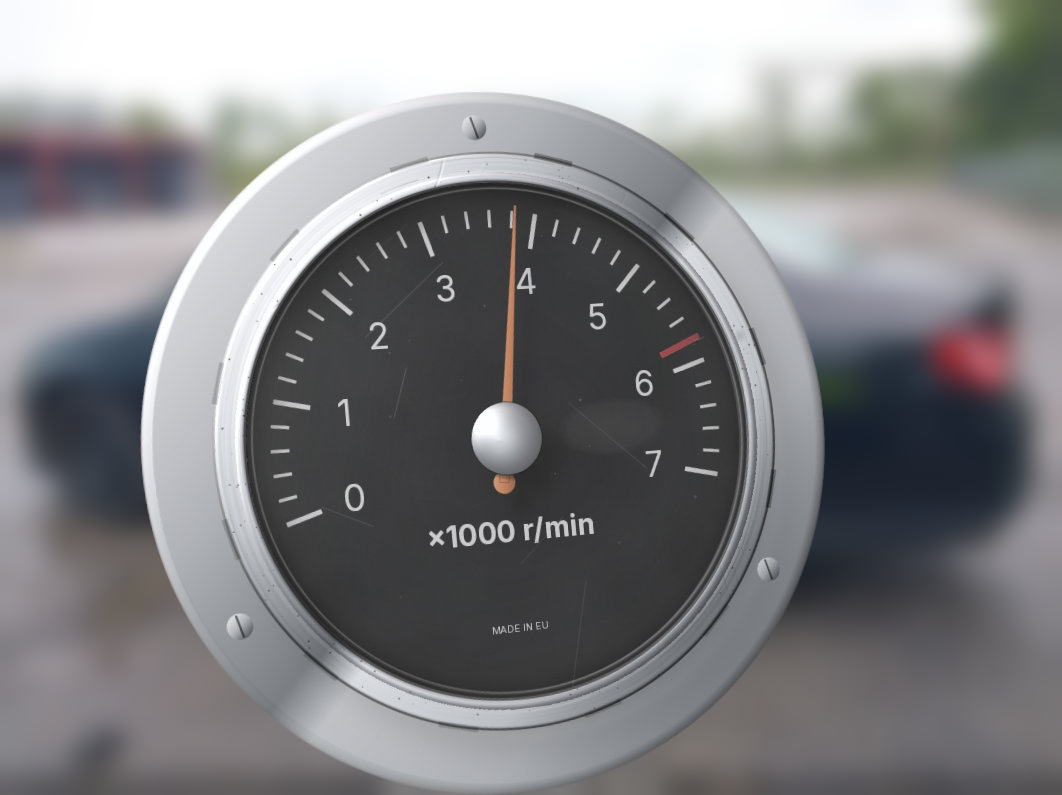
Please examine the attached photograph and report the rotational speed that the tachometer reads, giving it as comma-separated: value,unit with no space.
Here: 3800,rpm
